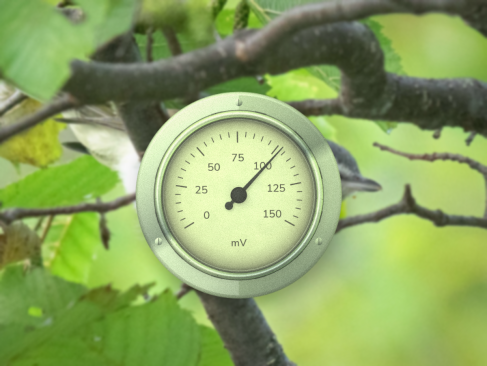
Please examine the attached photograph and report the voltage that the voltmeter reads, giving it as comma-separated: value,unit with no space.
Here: 102.5,mV
